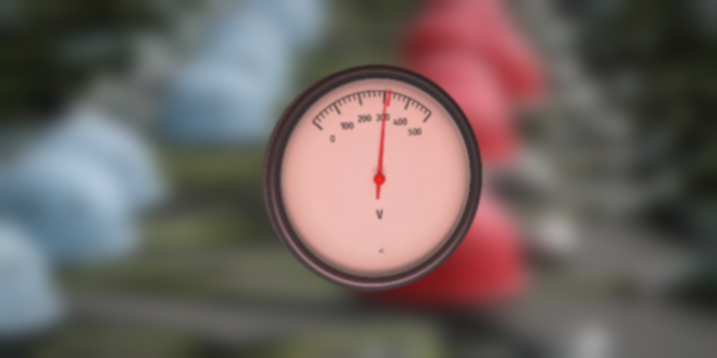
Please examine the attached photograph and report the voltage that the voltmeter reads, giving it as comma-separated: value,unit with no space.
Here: 300,V
